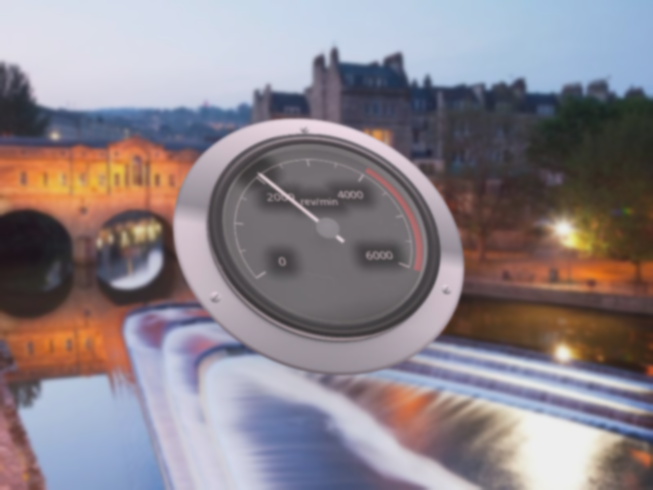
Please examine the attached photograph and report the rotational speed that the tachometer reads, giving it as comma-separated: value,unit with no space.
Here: 2000,rpm
